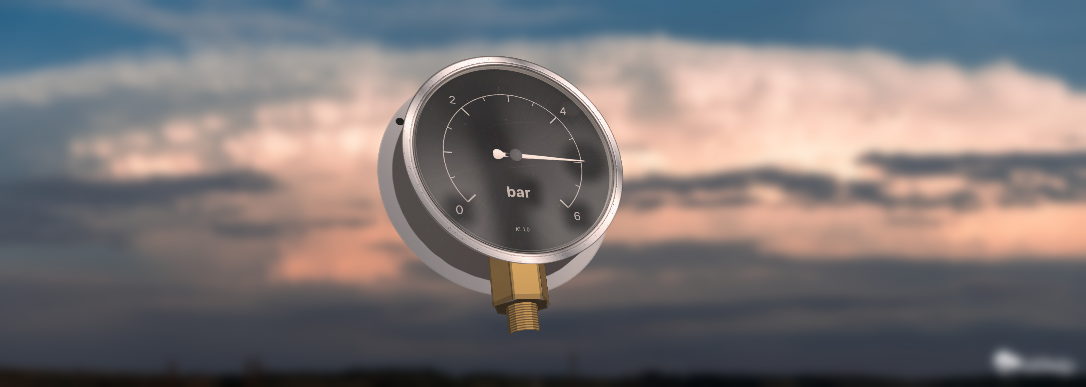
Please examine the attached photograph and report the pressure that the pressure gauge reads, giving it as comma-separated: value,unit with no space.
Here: 5,bar
